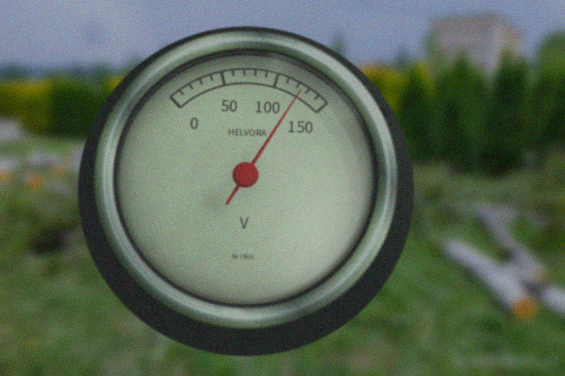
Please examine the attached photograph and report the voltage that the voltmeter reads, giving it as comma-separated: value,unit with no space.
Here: 125,V
